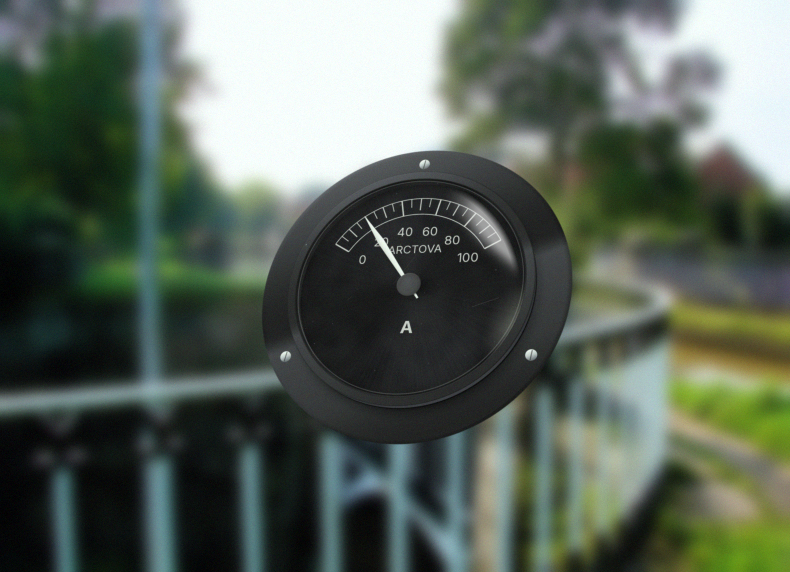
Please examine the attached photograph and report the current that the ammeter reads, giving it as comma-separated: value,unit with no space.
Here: 20,A
